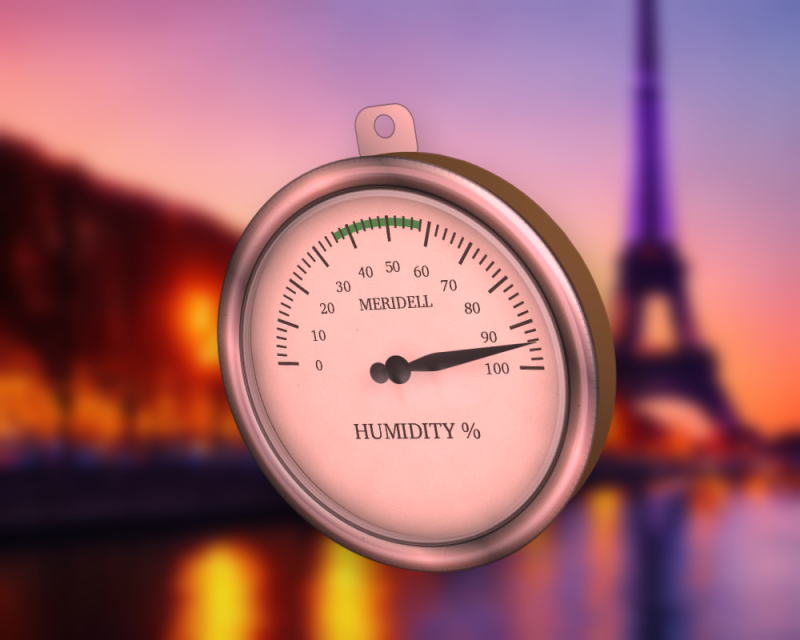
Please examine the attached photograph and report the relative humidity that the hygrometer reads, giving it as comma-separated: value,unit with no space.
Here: 94,%
